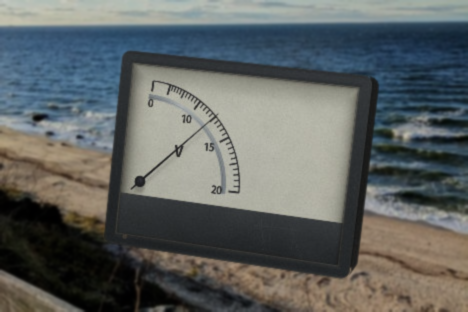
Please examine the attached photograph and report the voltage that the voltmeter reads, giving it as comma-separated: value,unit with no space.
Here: 12.5,V
